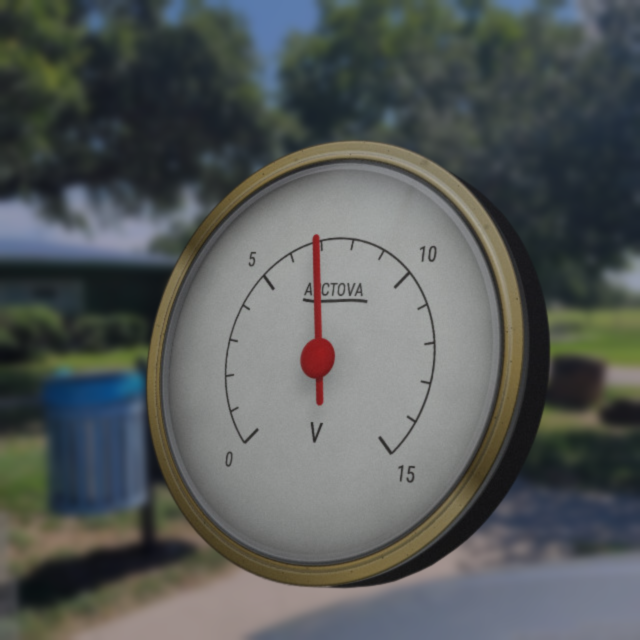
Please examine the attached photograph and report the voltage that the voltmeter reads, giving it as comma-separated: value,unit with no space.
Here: 7,V
